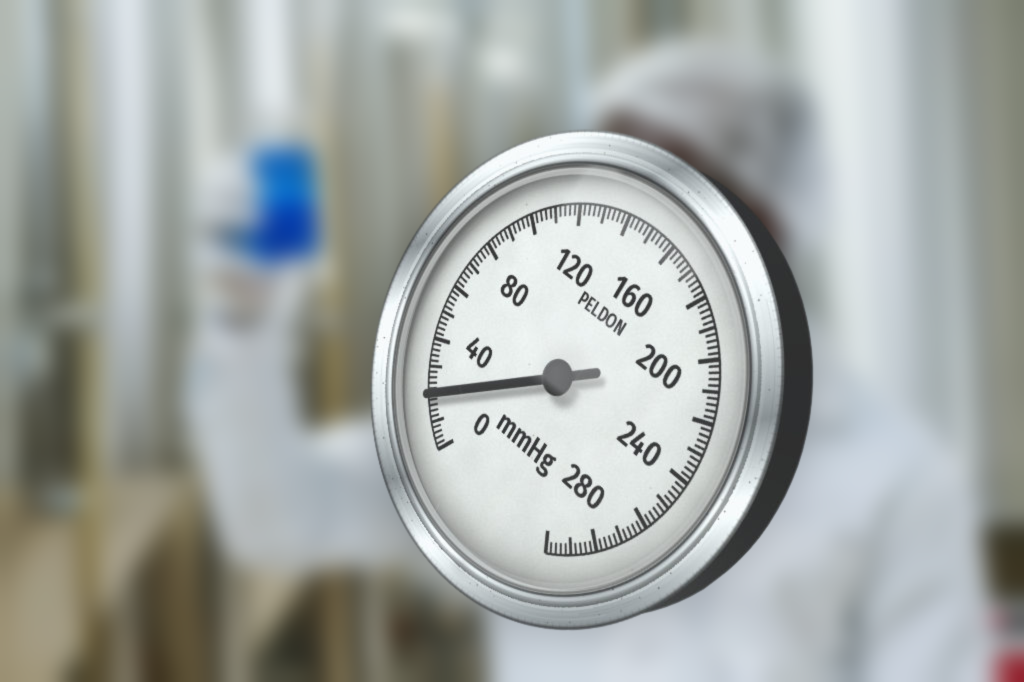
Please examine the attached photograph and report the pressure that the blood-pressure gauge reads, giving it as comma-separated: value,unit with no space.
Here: 20,mmHg
